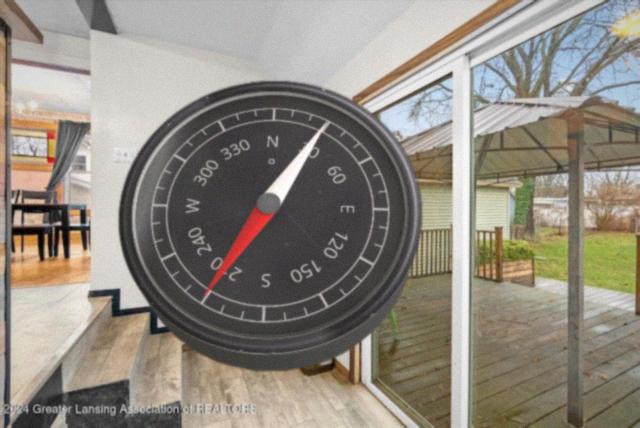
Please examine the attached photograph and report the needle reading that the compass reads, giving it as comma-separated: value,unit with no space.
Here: 210,°
